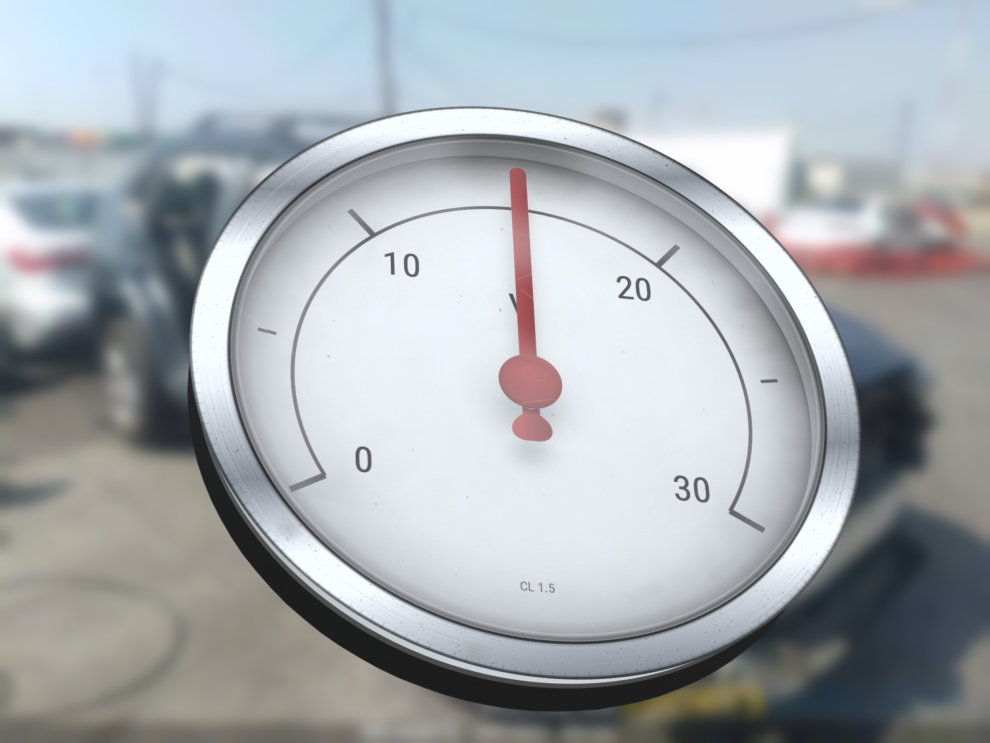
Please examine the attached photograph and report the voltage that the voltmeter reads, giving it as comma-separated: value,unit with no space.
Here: 15,V
